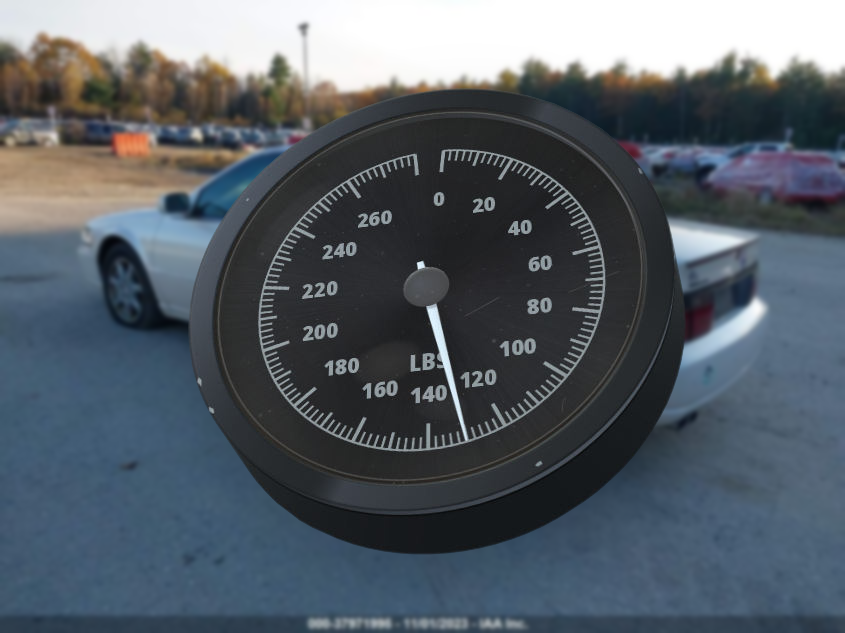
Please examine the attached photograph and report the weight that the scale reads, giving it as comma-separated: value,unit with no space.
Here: 130,lb
